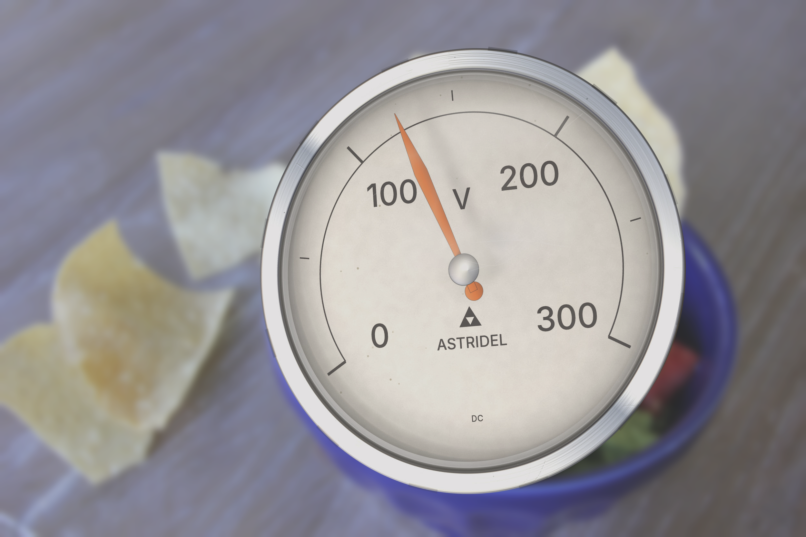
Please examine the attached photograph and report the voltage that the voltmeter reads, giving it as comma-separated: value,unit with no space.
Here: 125,V
